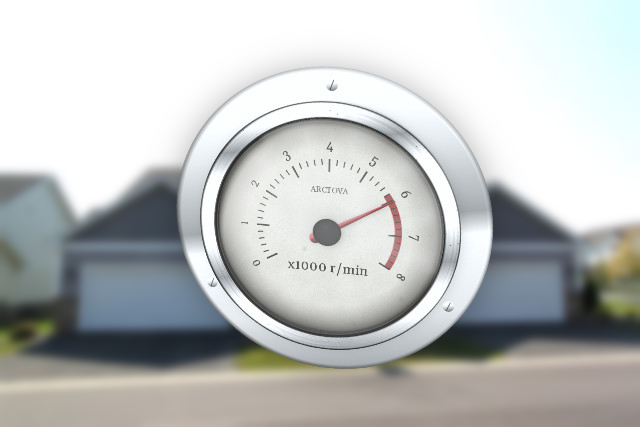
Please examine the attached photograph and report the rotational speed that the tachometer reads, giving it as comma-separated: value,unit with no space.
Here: 6000,rpm
